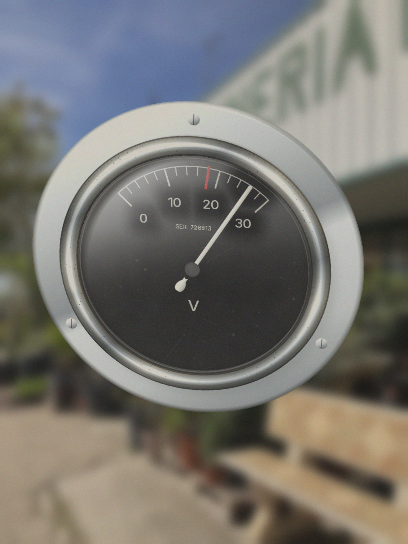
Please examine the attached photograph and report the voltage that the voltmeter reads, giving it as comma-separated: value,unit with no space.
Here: 26,V
